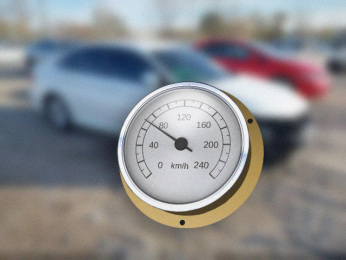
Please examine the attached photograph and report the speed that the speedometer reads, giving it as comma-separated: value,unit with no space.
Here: 70,km/h
